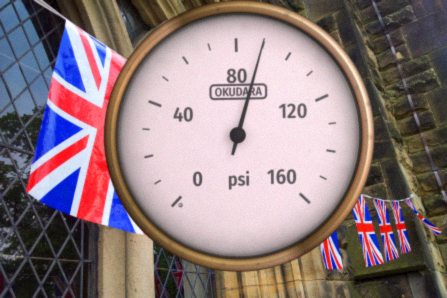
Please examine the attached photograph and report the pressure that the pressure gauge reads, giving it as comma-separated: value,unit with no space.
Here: 90,psi
